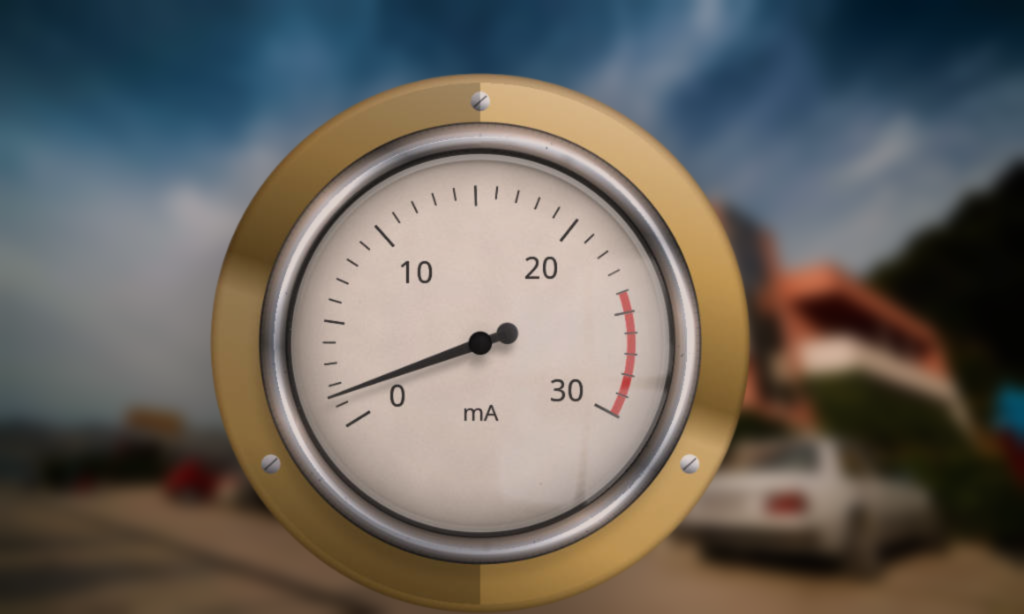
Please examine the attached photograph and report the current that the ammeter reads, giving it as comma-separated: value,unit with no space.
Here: 1.5,mA
